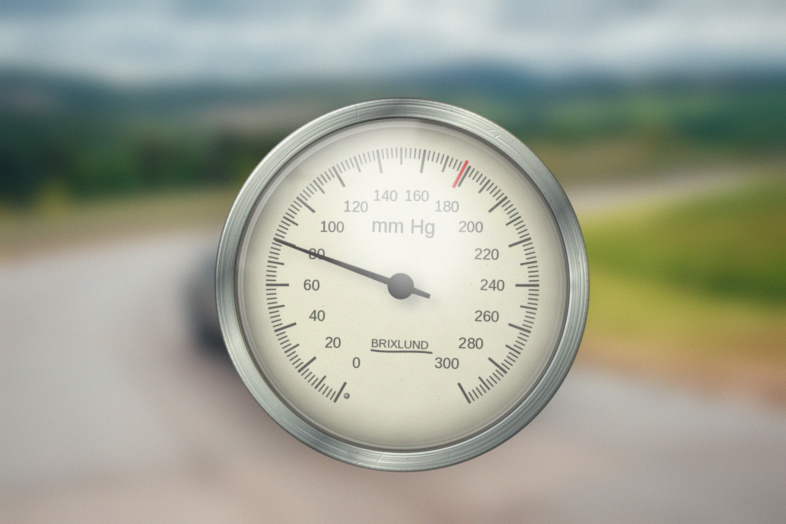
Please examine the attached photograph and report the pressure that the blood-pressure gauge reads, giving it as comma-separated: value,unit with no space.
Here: 80,mmHg
